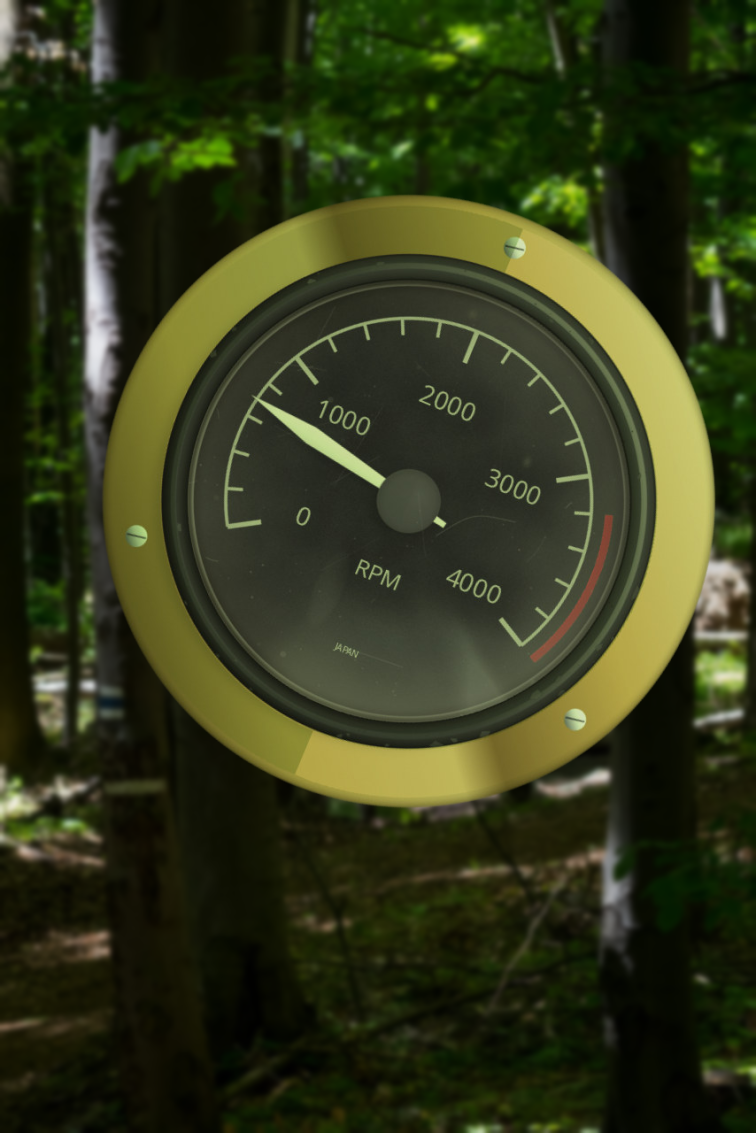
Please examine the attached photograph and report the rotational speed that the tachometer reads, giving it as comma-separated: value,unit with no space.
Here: 700,rpm
